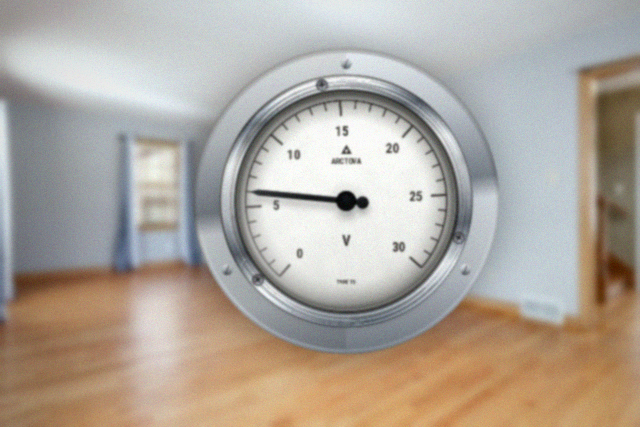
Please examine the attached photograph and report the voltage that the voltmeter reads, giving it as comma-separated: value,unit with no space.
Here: 6,V
